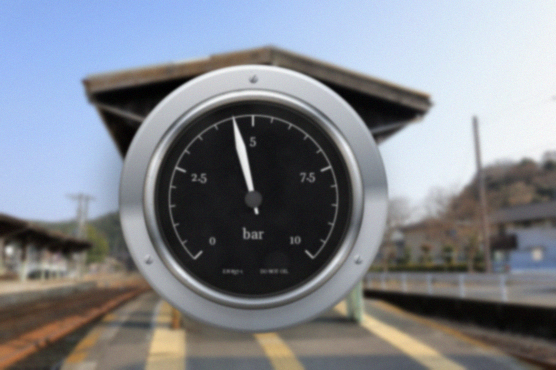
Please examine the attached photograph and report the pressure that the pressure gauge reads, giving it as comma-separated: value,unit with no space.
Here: 4.5,bar
